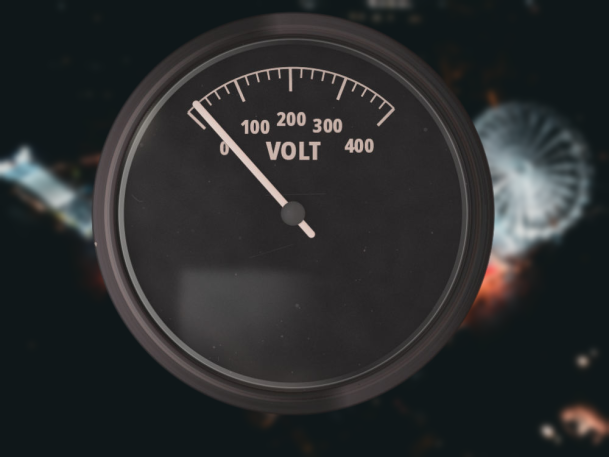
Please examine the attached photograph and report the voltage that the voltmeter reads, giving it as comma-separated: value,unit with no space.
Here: 20,V
